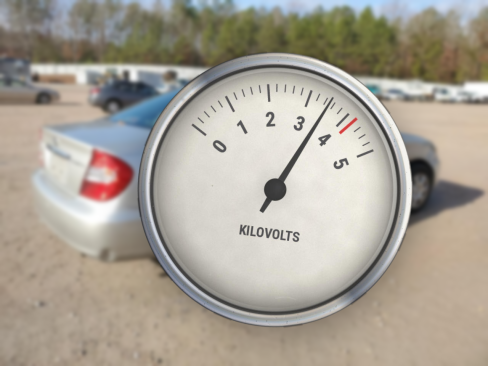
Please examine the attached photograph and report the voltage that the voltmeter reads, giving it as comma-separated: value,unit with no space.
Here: 3.5,kV
